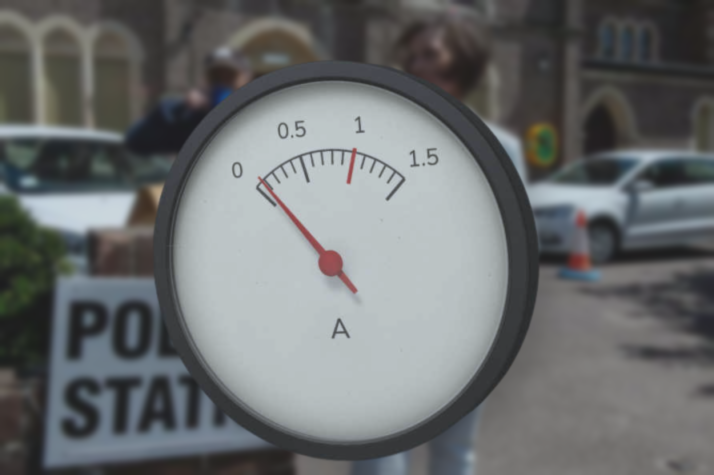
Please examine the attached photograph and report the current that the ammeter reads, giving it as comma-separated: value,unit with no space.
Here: 0.1,A
